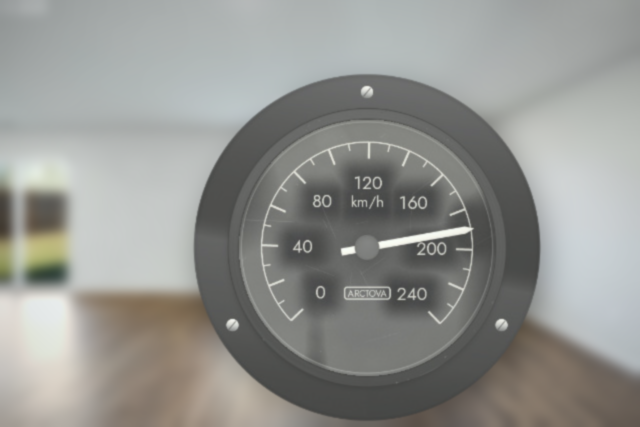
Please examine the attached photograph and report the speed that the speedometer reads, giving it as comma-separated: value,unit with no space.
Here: 190,km/h
